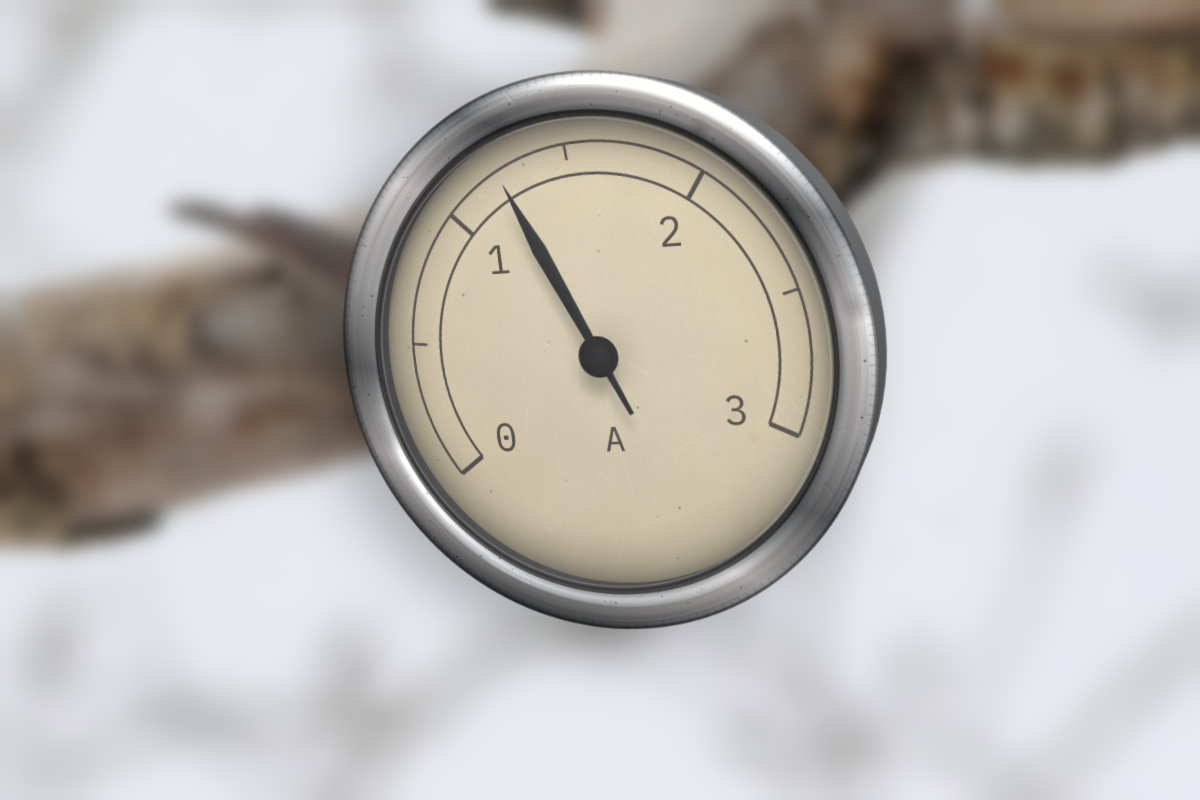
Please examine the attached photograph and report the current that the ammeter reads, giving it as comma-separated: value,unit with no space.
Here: 1.25,A
